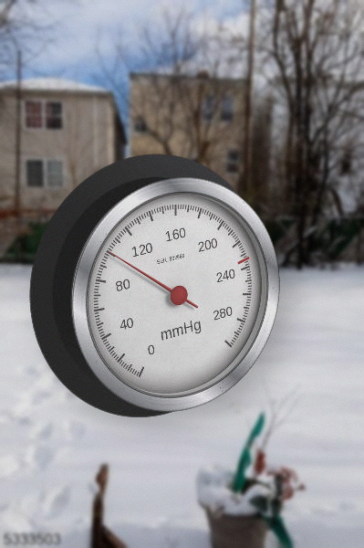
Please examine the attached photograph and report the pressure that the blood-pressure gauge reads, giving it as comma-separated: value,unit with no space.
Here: 100,mmHg
